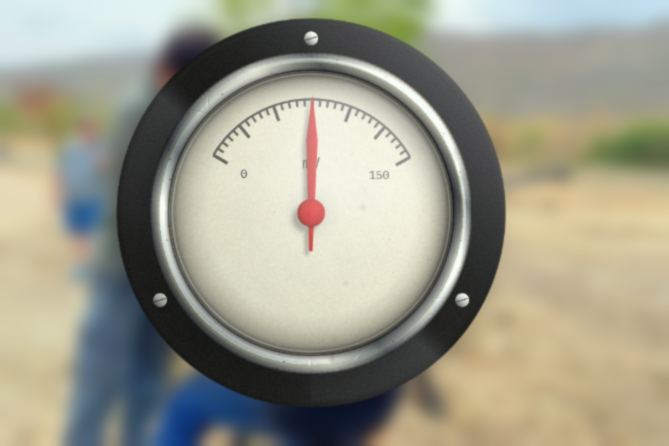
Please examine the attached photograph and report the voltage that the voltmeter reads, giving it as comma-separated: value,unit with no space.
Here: 75,mV
